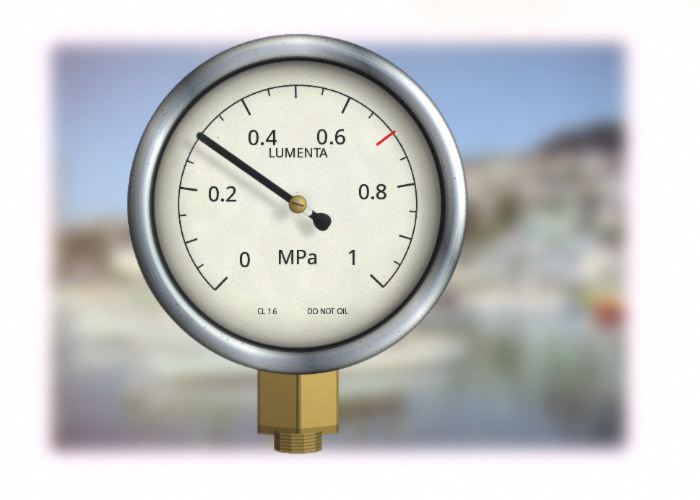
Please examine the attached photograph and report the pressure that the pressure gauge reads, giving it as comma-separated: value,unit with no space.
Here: 0.3,MPa
